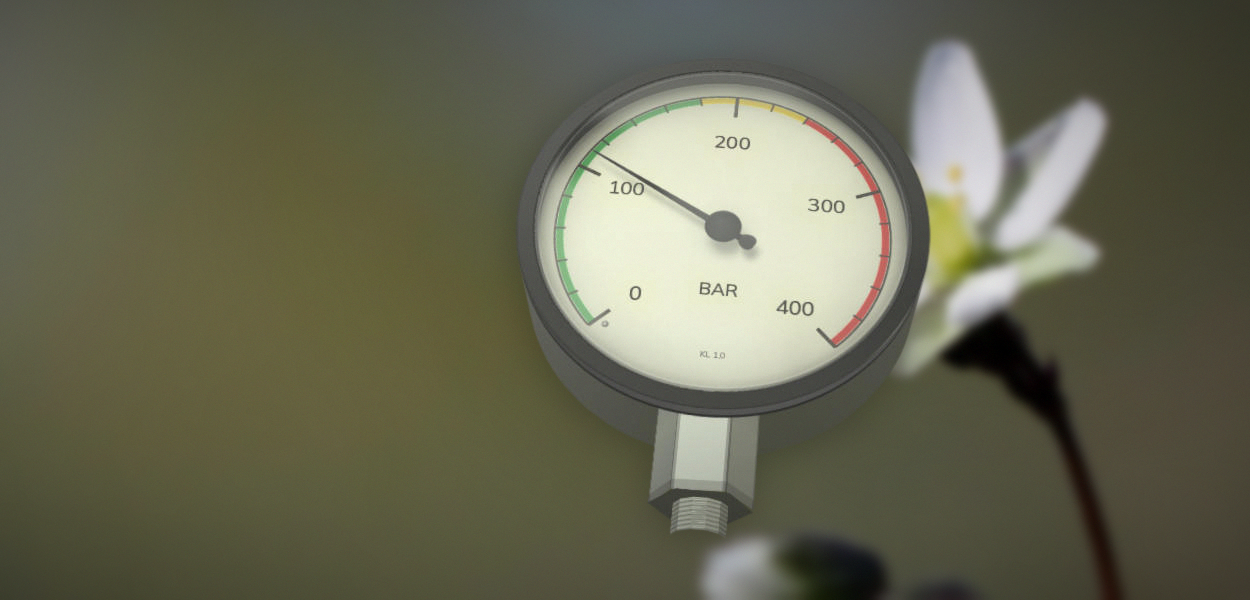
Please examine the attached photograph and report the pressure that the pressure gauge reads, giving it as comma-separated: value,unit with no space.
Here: 110,bar
